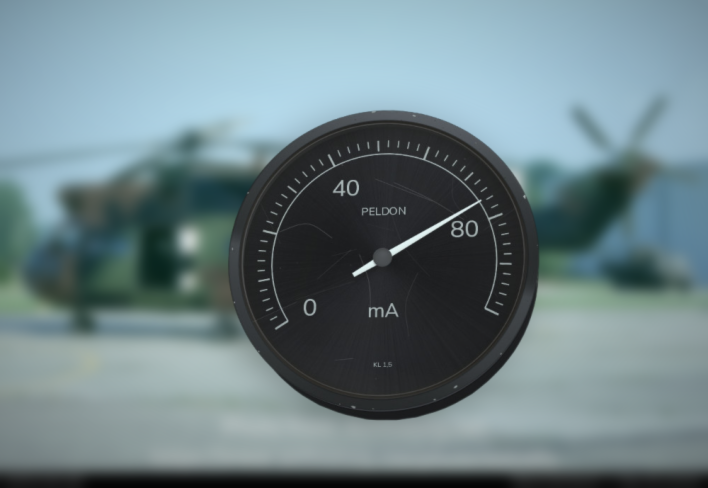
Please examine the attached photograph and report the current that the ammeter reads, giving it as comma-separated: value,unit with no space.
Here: 76,mA
